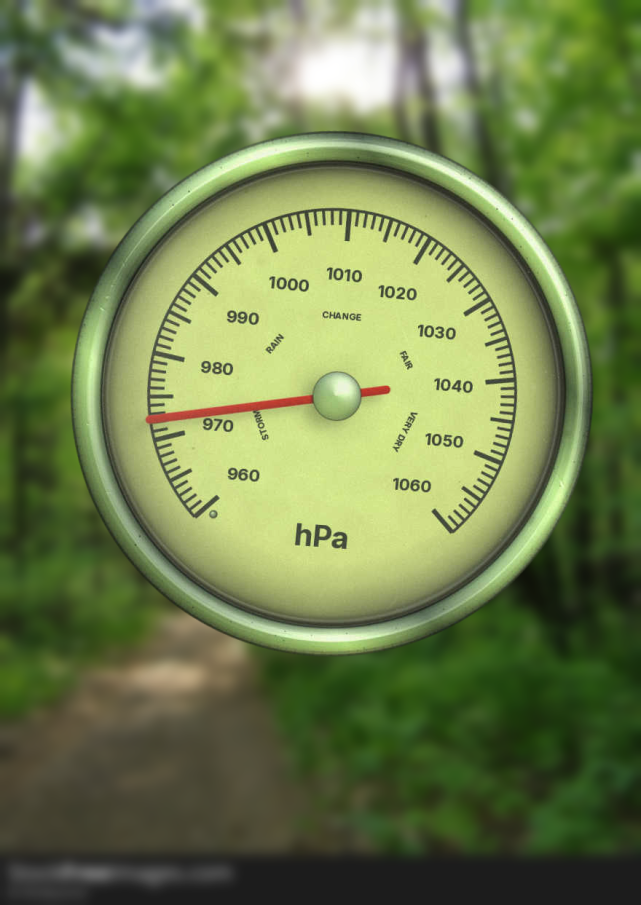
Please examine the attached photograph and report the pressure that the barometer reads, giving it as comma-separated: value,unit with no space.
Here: 972.5,hPa
